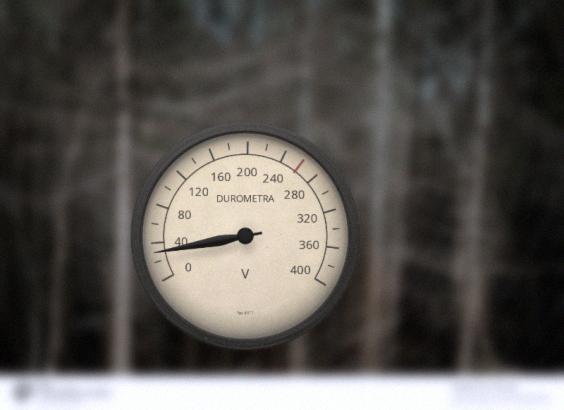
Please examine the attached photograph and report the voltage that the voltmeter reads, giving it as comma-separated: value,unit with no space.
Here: 30,V
